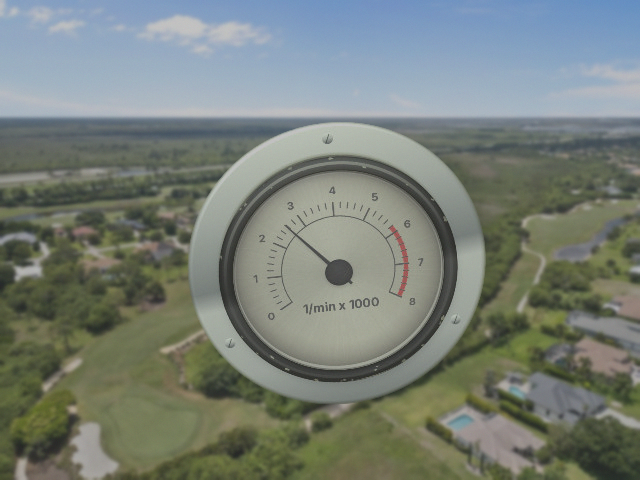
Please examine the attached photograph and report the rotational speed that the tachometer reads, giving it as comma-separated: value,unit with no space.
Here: 2600,rpm
